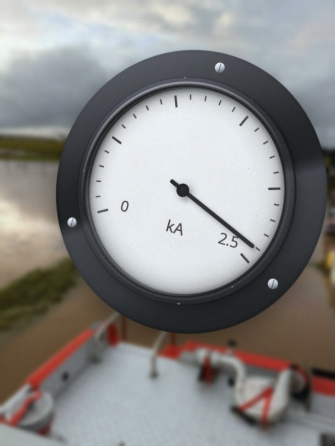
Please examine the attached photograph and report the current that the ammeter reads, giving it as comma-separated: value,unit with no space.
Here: 2.4,kA
